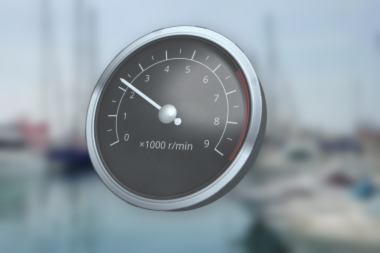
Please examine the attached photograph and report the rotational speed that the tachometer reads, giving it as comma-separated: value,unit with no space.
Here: 2250,rpm
